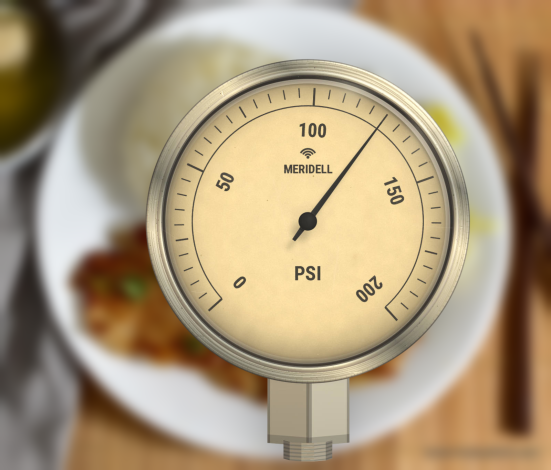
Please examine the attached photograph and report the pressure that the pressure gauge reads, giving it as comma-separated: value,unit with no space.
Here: 125,psi
